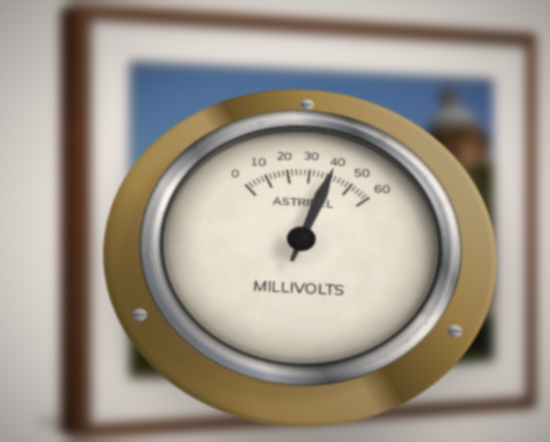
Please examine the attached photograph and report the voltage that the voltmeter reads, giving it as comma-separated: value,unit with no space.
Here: 40,mV
